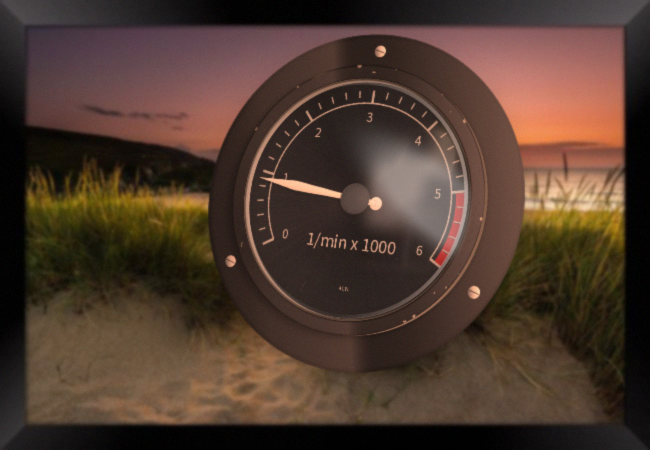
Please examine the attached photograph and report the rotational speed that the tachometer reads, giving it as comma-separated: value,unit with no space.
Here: 900,rpm
